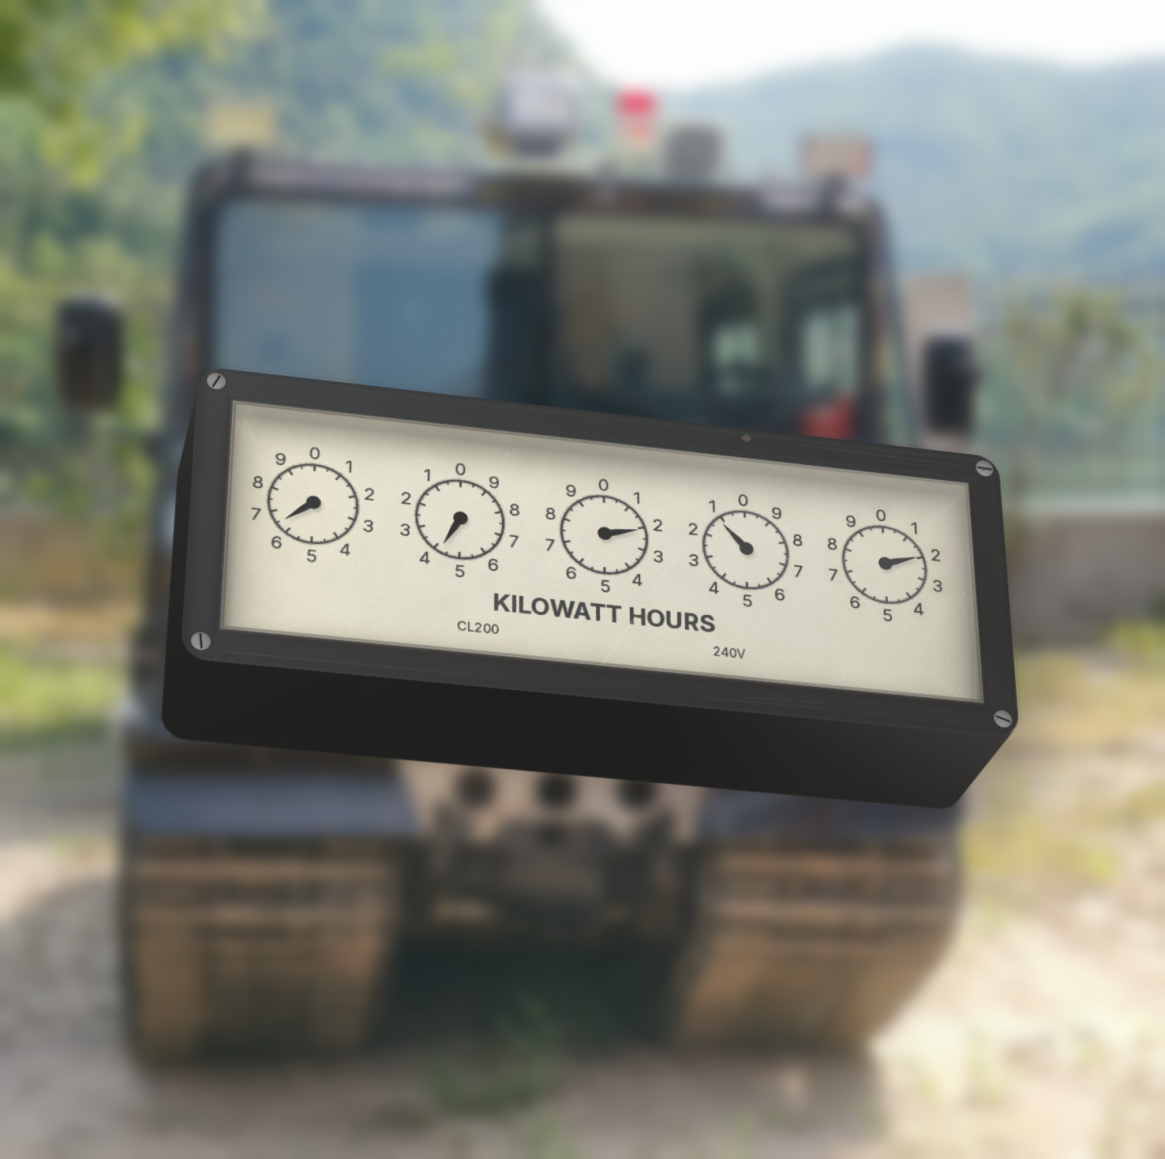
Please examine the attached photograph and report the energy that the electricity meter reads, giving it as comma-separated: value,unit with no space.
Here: 64212,kWh
